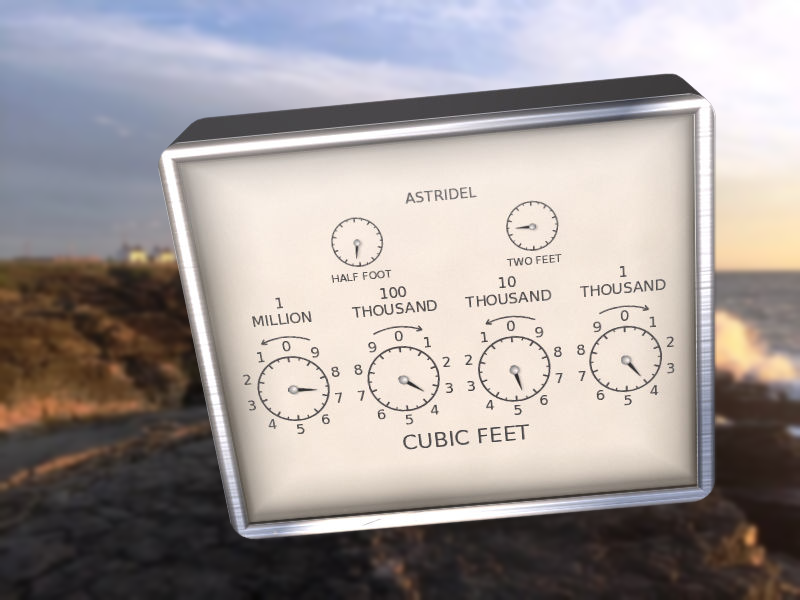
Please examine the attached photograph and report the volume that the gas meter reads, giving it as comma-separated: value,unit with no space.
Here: 735400,ft³
